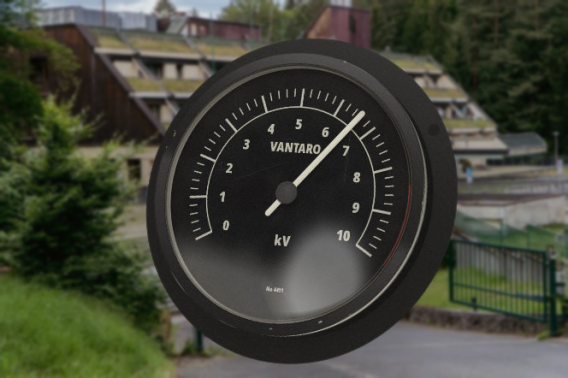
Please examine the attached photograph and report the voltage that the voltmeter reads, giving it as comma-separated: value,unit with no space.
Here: 6.6,kV
